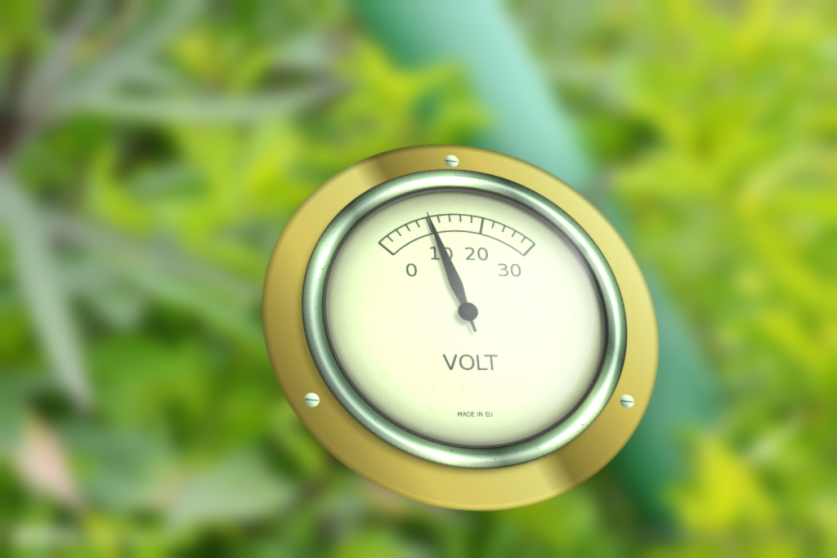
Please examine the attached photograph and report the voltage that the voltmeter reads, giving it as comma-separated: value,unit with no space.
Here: 10,V
